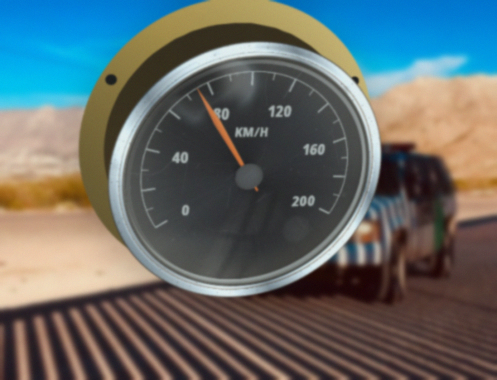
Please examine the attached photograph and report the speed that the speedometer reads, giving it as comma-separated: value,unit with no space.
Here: 75,km/h
